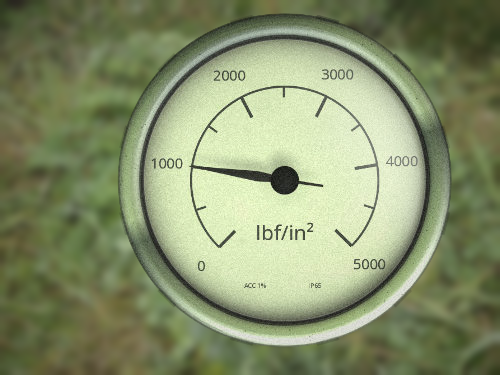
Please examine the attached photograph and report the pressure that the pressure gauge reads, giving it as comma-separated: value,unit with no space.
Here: 1000,psi
